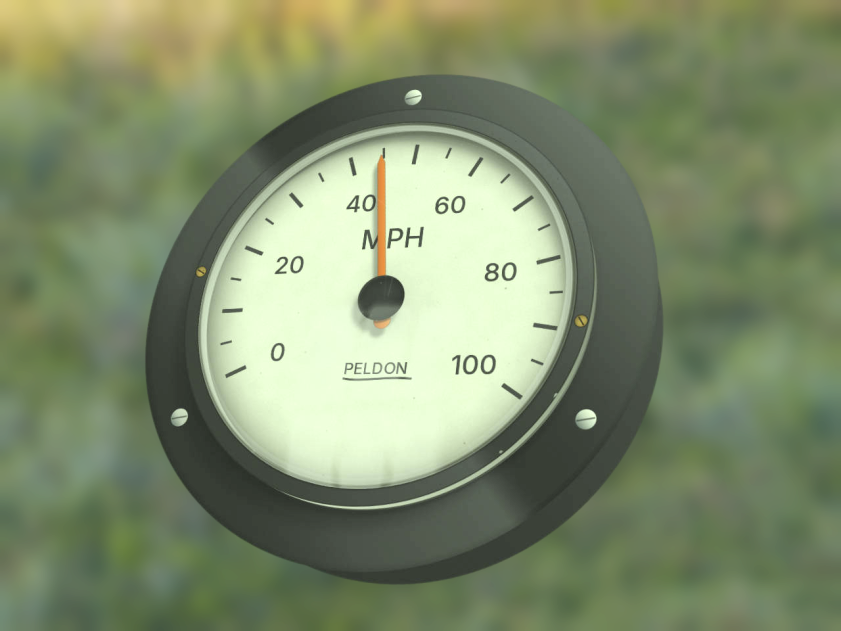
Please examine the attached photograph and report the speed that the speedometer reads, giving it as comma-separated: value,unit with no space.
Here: 45,mph
